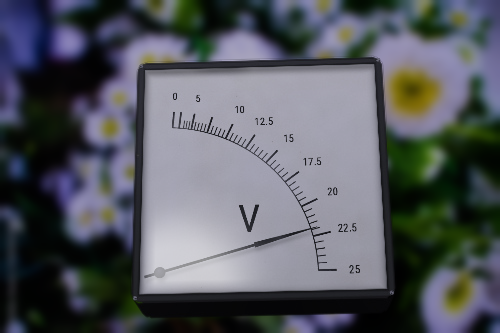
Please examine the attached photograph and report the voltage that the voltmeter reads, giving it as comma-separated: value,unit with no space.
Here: 22,V
